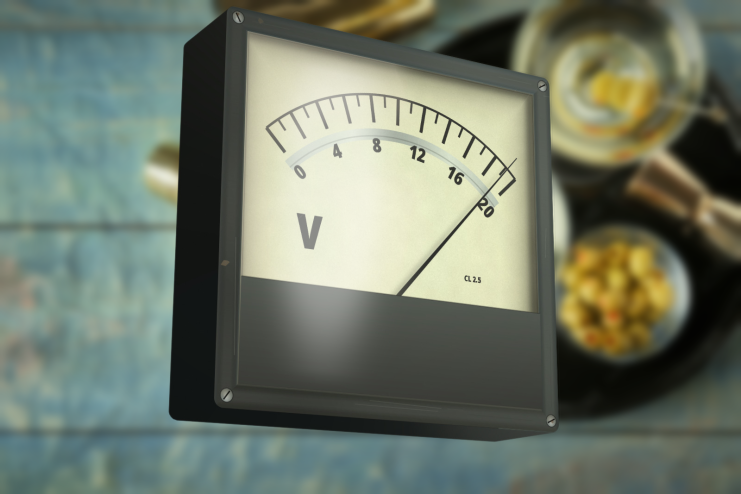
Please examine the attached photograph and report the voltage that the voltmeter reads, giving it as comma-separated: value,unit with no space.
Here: 19,V
